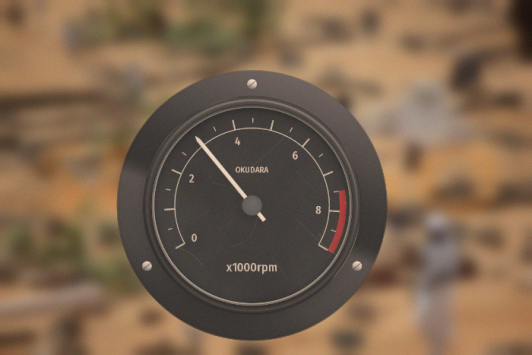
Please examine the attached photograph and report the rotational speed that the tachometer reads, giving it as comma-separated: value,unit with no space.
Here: 3000,rpm
